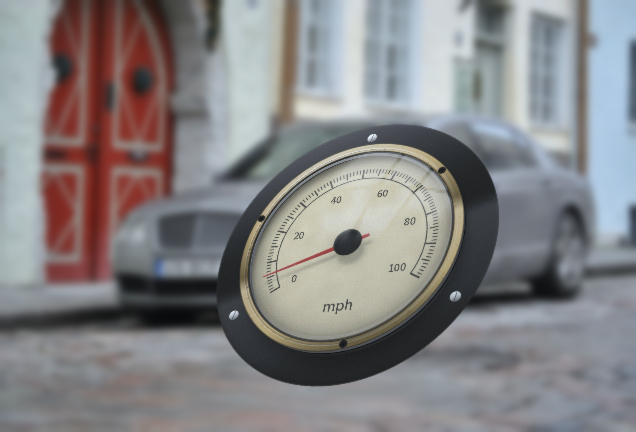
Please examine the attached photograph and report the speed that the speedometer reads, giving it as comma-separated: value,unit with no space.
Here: 5,mph
